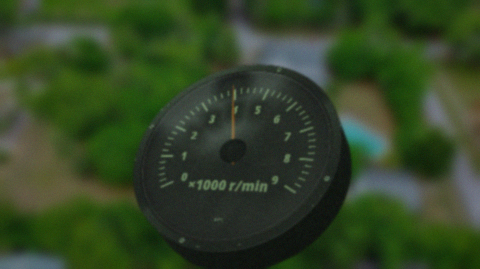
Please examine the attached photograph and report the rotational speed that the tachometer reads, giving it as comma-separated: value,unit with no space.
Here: 4000,rpm
